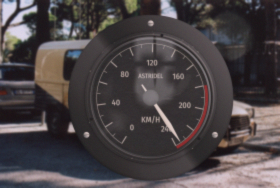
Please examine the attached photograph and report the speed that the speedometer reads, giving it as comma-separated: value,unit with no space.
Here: 235,km/h
